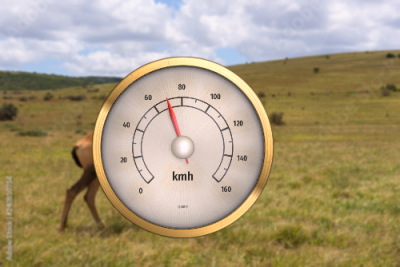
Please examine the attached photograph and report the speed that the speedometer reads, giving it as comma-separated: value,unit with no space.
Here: 70,km/h
